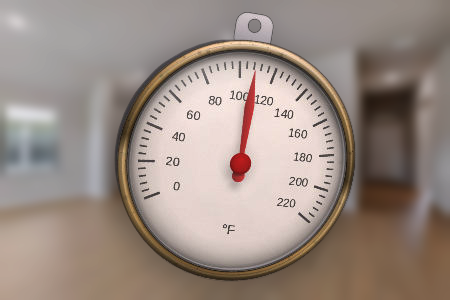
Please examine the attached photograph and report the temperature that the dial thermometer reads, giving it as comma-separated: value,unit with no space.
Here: 108,°F
